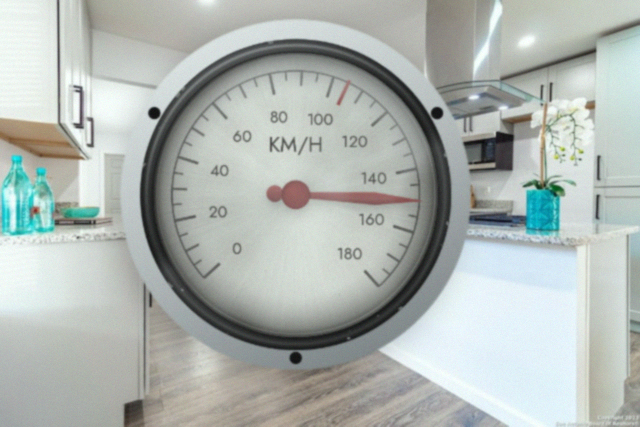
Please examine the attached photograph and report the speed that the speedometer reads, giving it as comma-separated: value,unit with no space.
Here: 150,km/h
